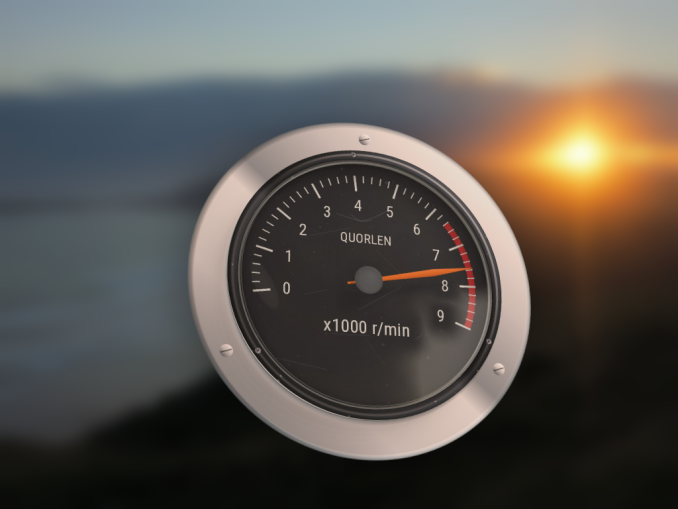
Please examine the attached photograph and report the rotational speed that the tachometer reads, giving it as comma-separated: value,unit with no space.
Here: 7600,rpm
